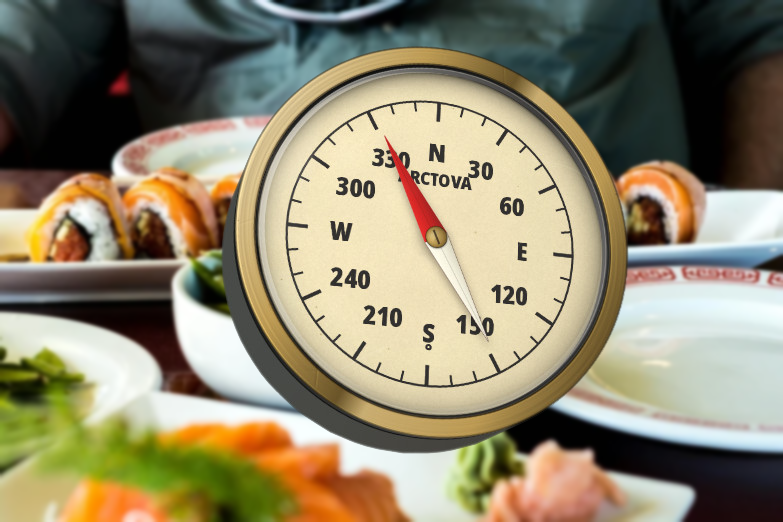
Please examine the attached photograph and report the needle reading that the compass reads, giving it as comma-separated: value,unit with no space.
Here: 330,°
